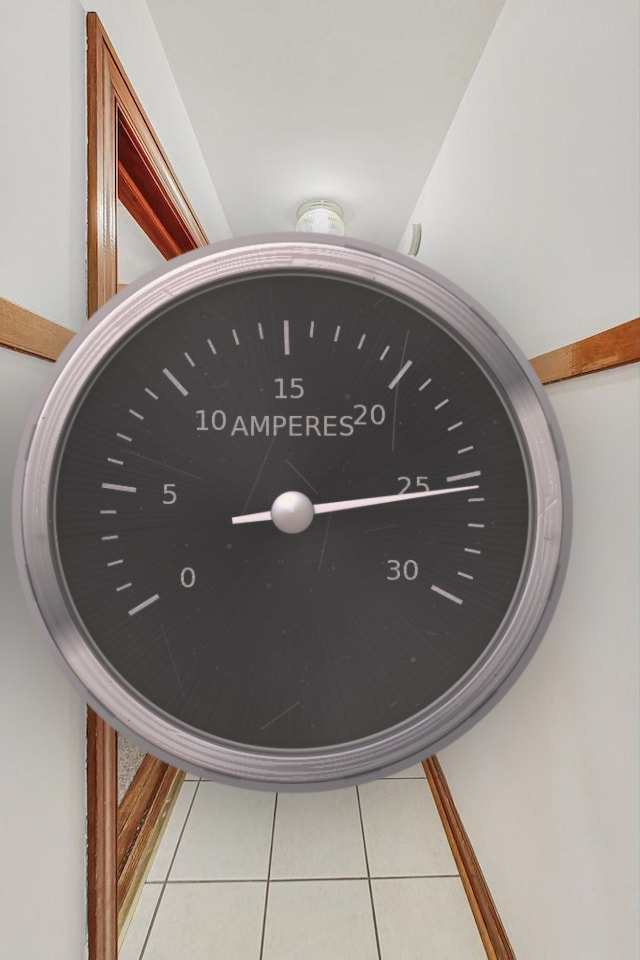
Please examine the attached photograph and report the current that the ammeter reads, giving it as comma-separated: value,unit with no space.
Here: 25.5,A
